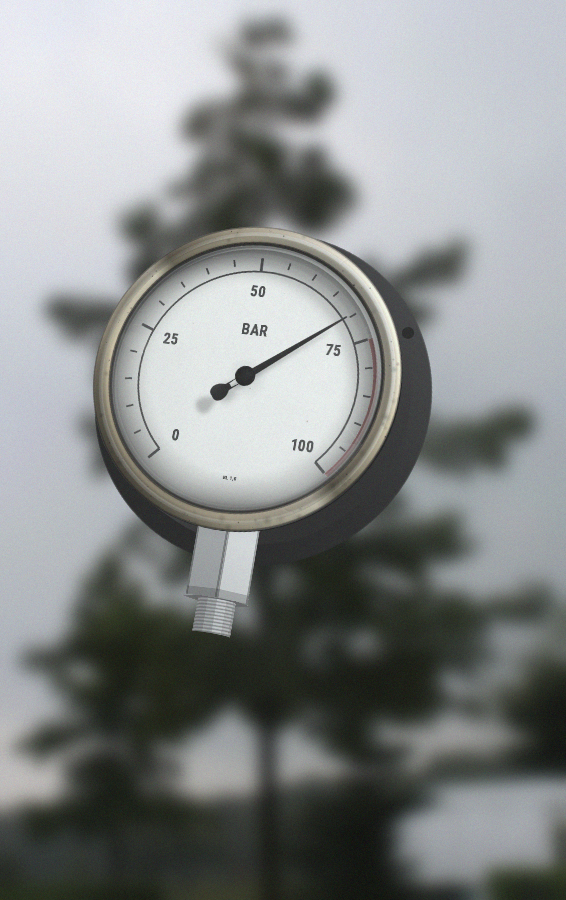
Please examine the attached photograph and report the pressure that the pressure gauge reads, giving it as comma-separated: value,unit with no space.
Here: 70,bar
